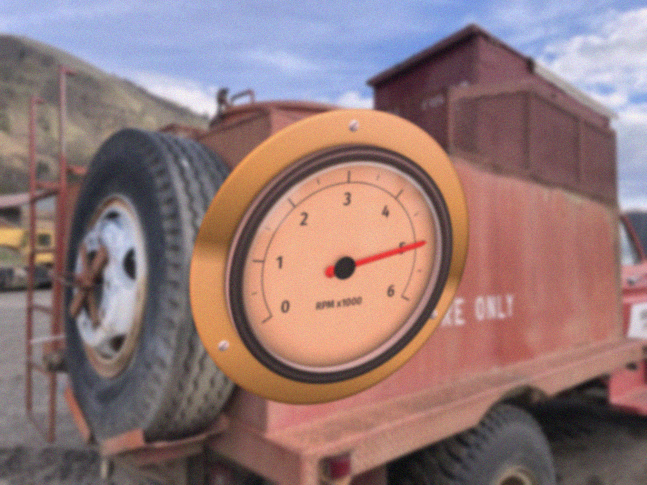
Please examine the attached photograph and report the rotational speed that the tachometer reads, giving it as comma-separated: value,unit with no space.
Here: 5000,rpm
